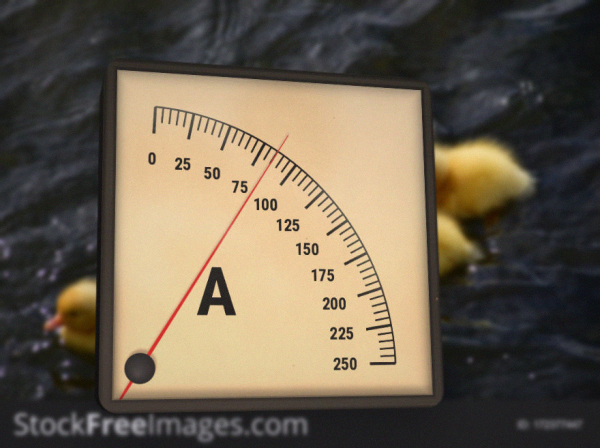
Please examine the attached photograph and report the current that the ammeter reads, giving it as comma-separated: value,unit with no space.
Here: 85,A
